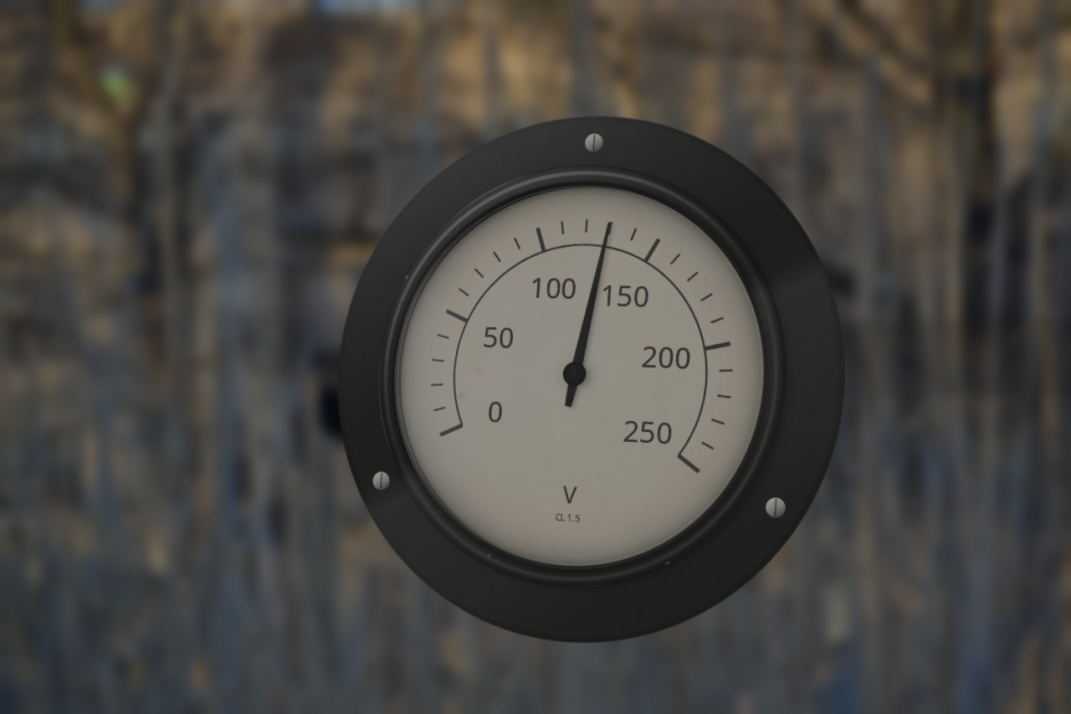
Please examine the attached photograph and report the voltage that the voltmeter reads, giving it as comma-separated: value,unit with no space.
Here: 130,V
